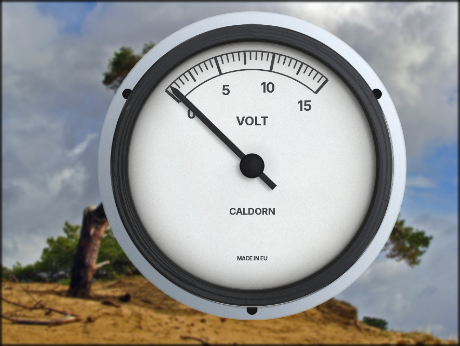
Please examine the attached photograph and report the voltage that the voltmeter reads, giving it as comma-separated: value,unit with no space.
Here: 0.5,V
